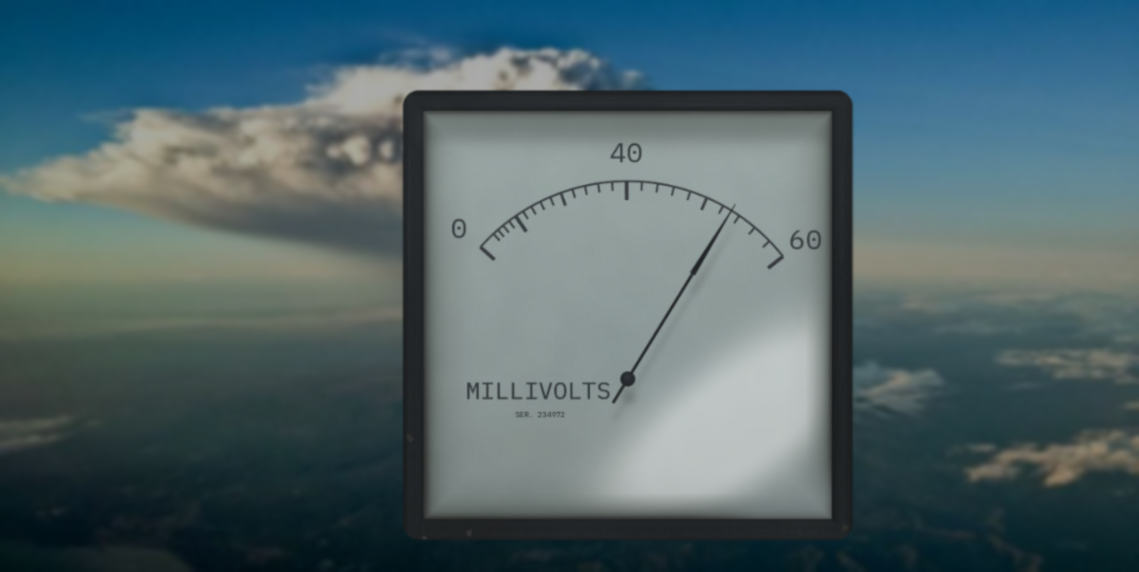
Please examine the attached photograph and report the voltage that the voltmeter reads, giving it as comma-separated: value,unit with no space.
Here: 53,mV
